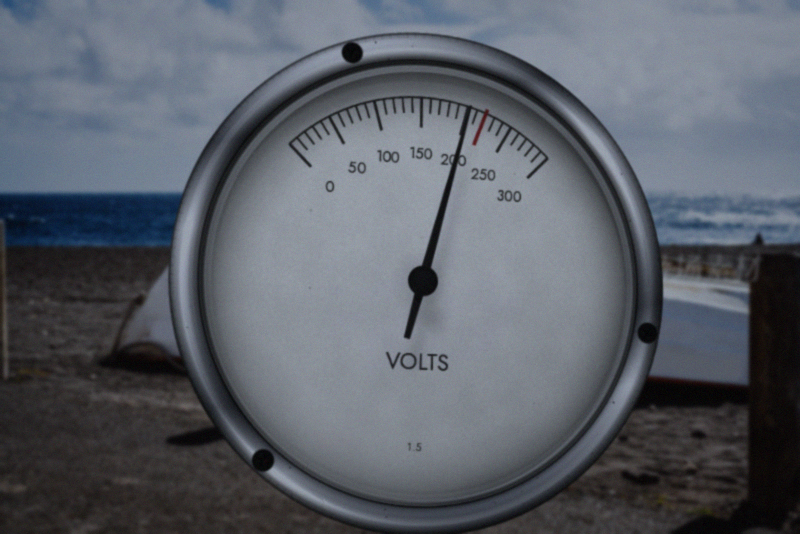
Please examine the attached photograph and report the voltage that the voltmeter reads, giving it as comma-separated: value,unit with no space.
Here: 200,V
